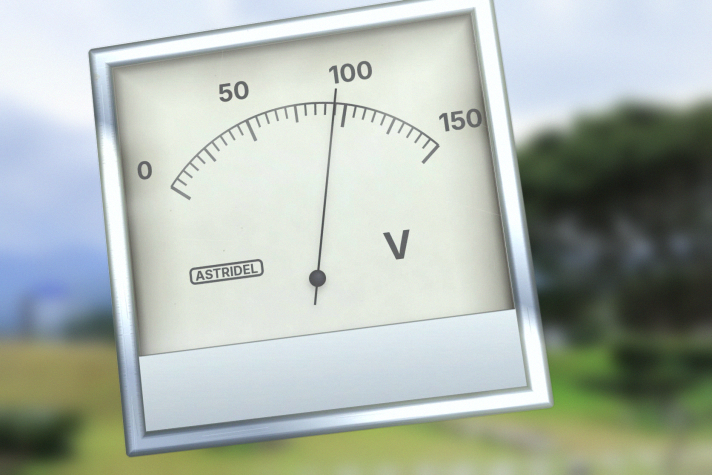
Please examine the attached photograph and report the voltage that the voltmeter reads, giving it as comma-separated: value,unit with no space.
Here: 95,V
